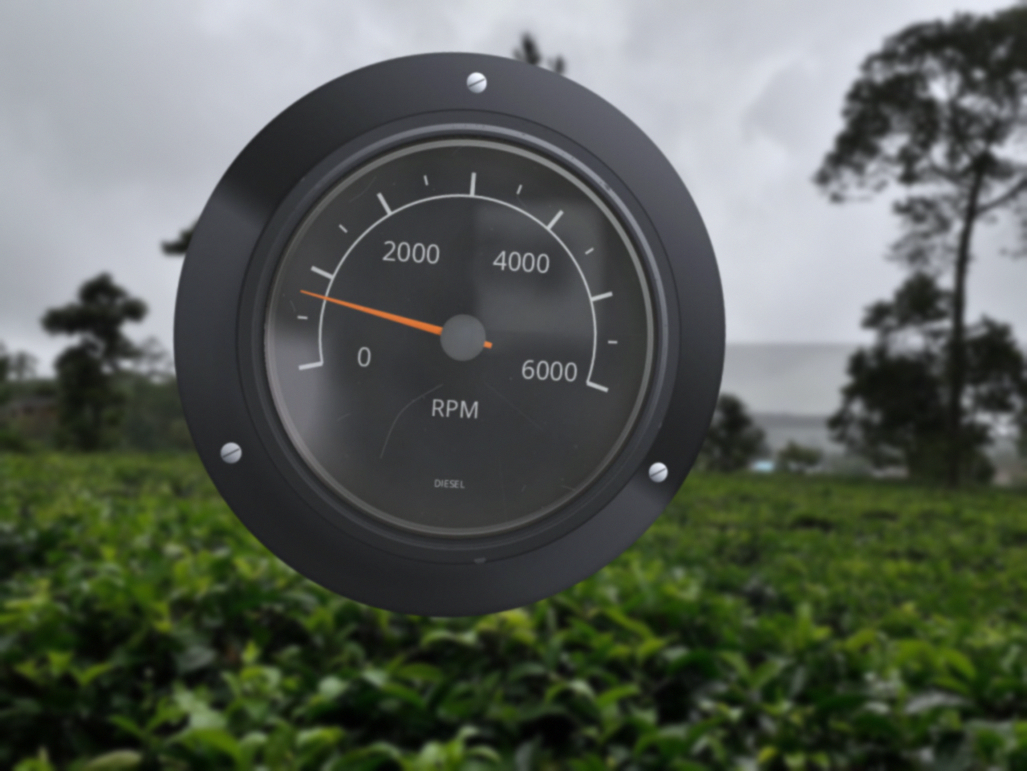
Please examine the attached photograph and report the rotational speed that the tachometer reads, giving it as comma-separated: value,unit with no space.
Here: 750,rpm
